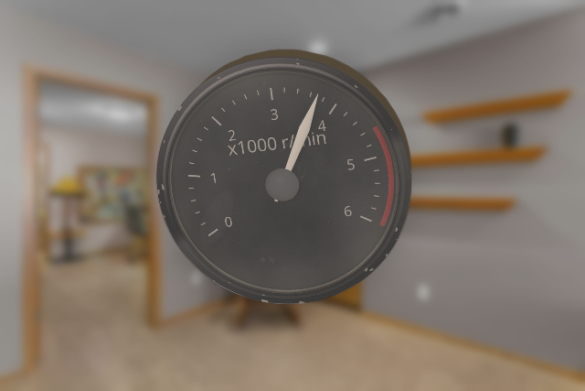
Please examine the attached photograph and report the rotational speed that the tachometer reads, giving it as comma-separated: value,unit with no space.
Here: 3700,rpm
